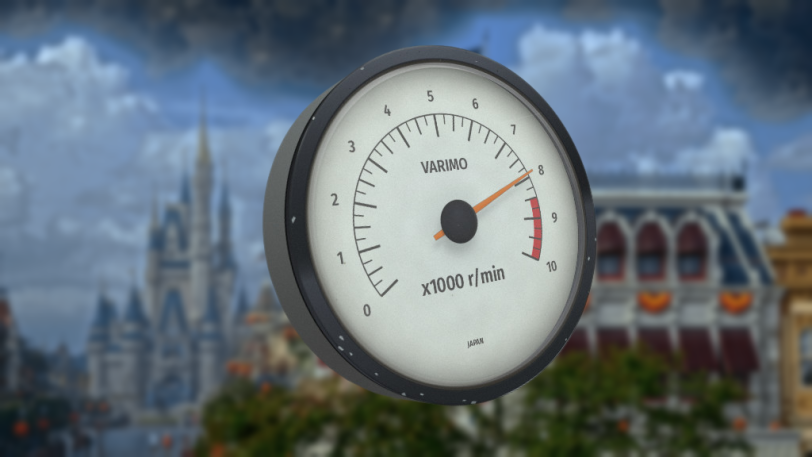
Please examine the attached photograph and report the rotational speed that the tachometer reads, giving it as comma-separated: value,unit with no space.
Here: 7875,rpm
